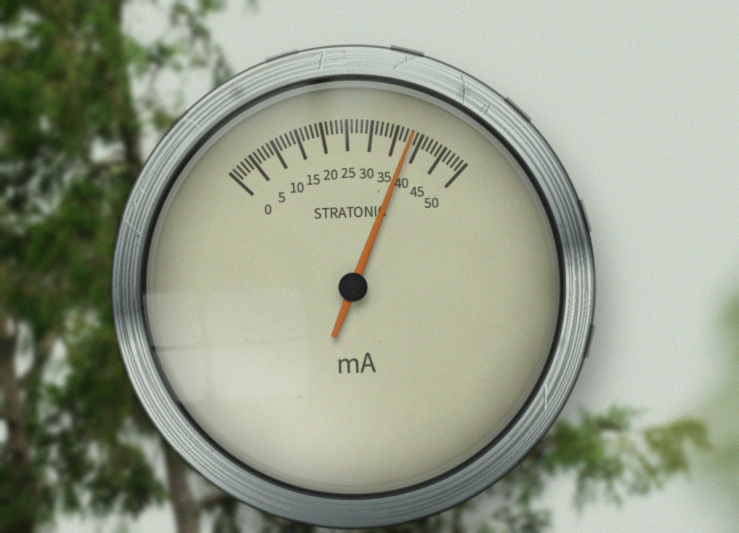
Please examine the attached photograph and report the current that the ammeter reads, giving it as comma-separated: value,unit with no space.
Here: 38,mA
